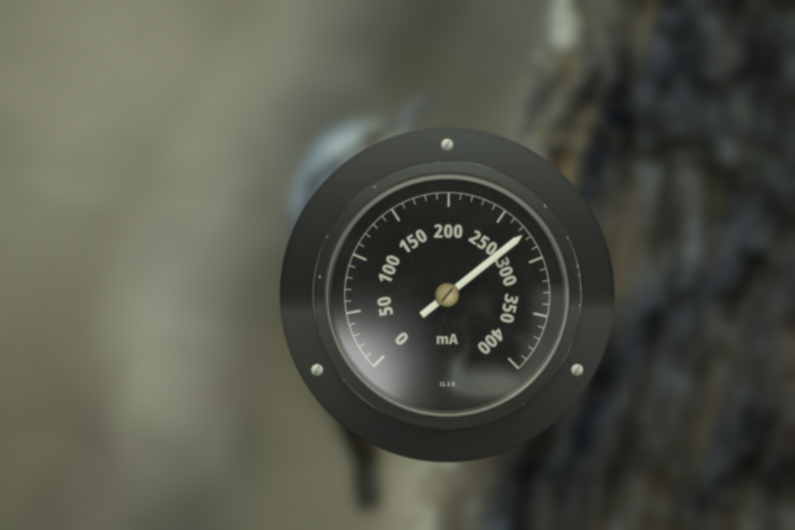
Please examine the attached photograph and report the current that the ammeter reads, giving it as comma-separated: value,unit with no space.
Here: 275,mA
